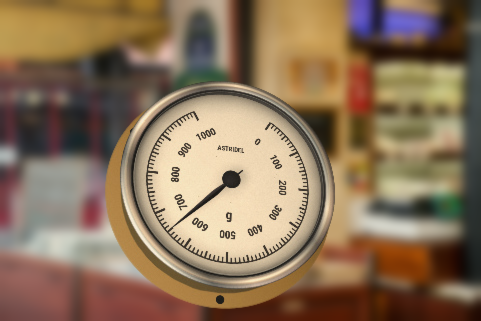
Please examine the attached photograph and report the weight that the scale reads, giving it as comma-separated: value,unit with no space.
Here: 650,g
